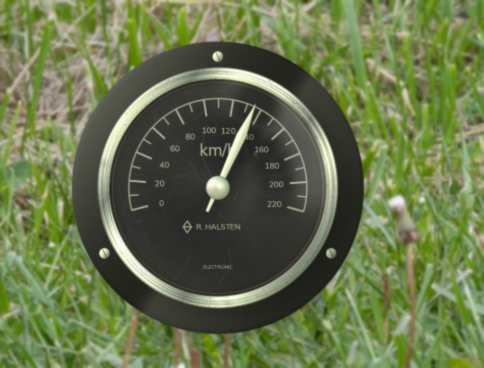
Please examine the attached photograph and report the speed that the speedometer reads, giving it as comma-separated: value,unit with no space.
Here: 135,km/h
